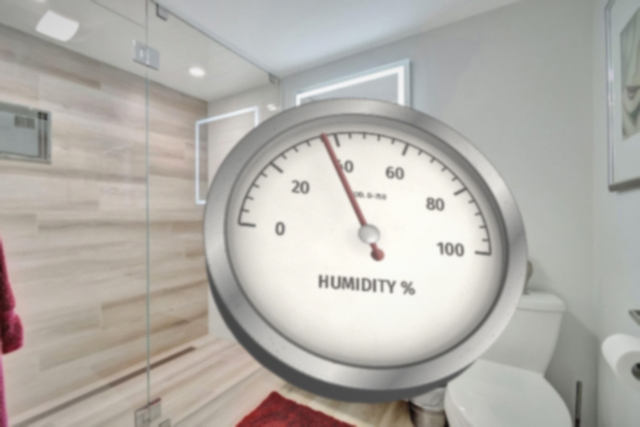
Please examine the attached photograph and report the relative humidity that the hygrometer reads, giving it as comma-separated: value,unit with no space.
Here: 36,%
